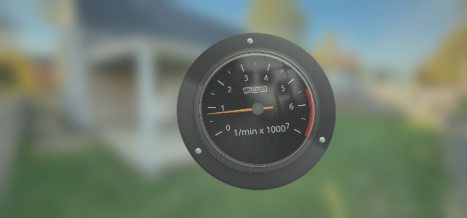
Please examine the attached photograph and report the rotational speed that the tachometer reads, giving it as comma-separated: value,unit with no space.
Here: 750,rpm
